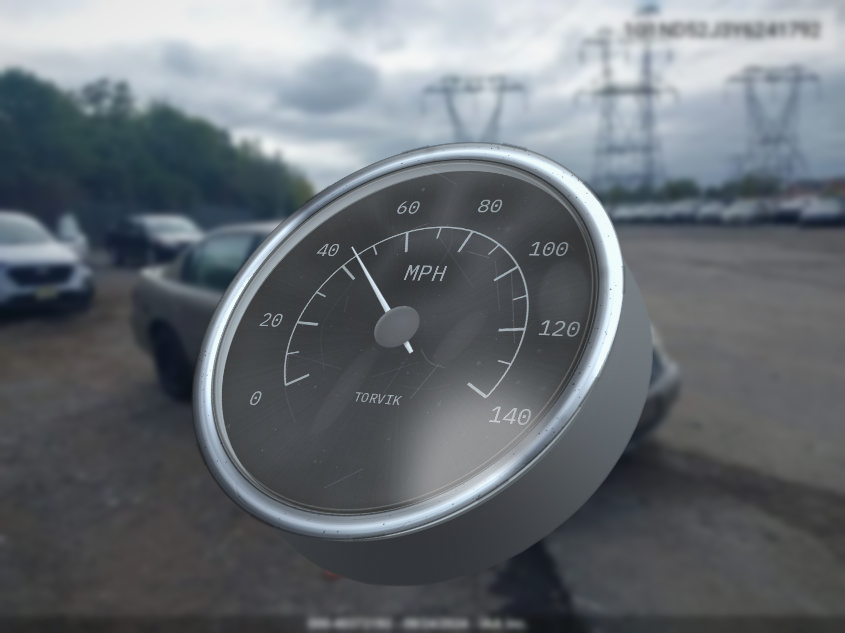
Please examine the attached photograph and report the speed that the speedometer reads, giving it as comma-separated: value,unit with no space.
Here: 45,mph
